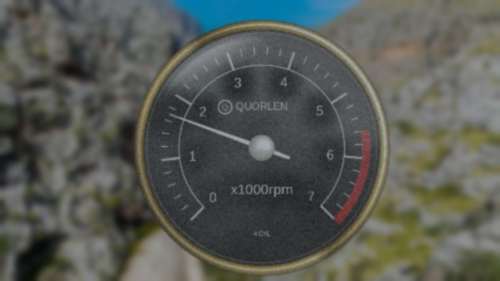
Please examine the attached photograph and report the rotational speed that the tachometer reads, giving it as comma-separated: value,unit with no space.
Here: 1700,rpm
